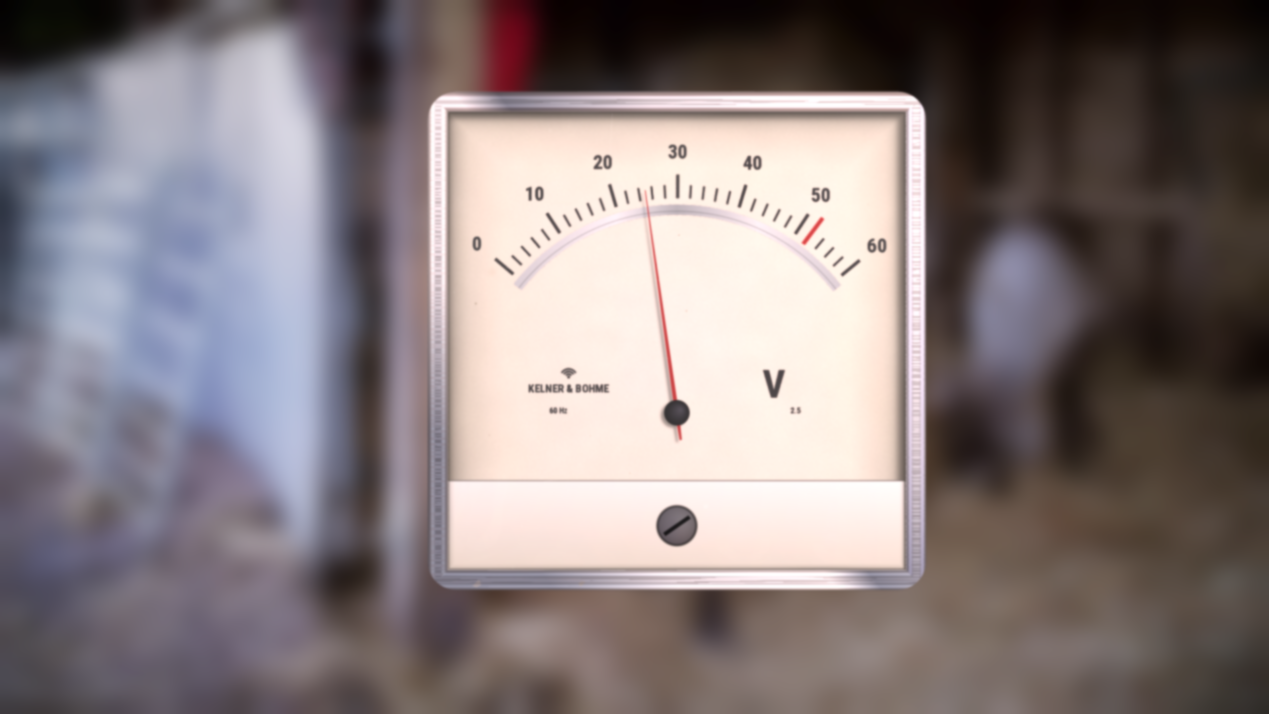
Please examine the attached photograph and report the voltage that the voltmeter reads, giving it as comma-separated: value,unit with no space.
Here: 25,V
